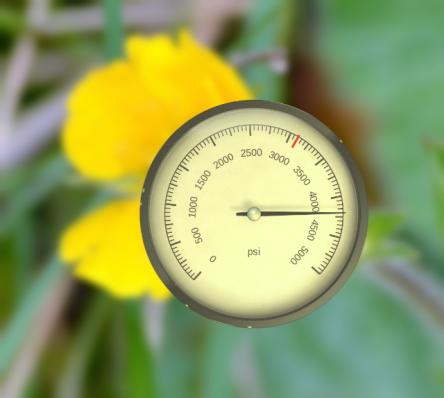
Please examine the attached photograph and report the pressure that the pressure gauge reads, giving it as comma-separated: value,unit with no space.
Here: 4200,psi
